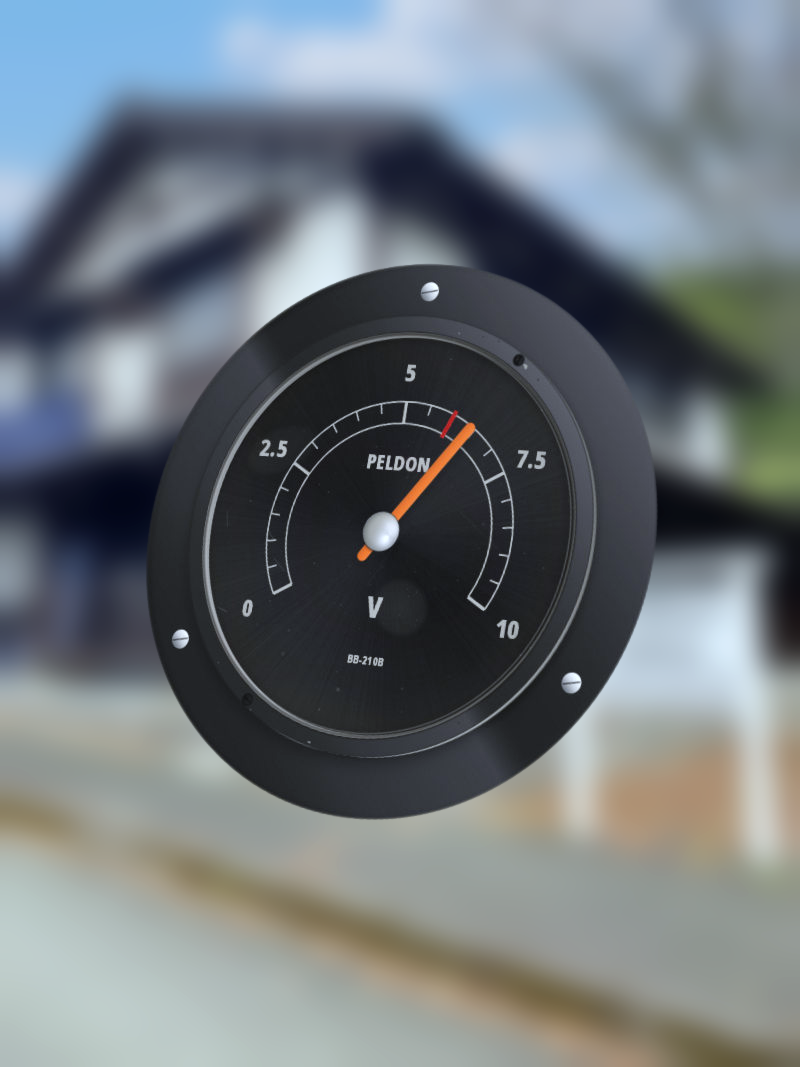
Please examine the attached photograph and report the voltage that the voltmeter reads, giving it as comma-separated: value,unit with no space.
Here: 6.5,V
